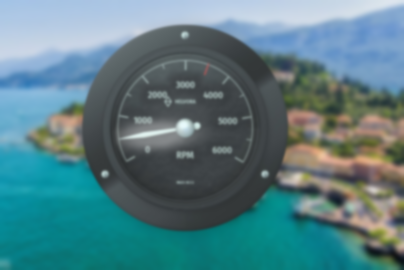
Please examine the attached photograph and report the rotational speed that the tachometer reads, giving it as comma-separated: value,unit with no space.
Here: 500,rpm
